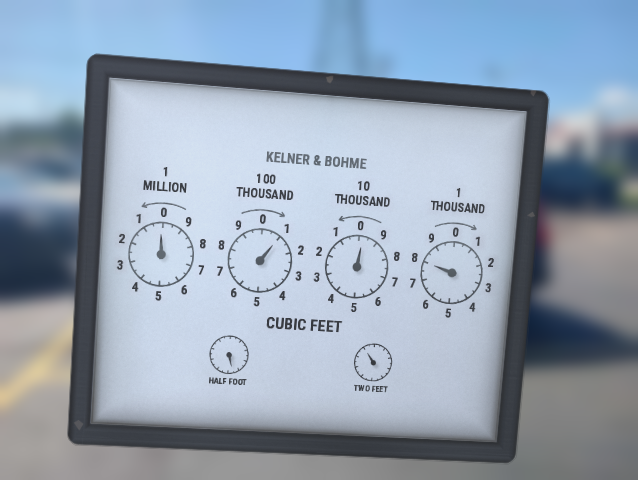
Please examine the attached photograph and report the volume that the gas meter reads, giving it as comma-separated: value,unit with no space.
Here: 9800,ft³
